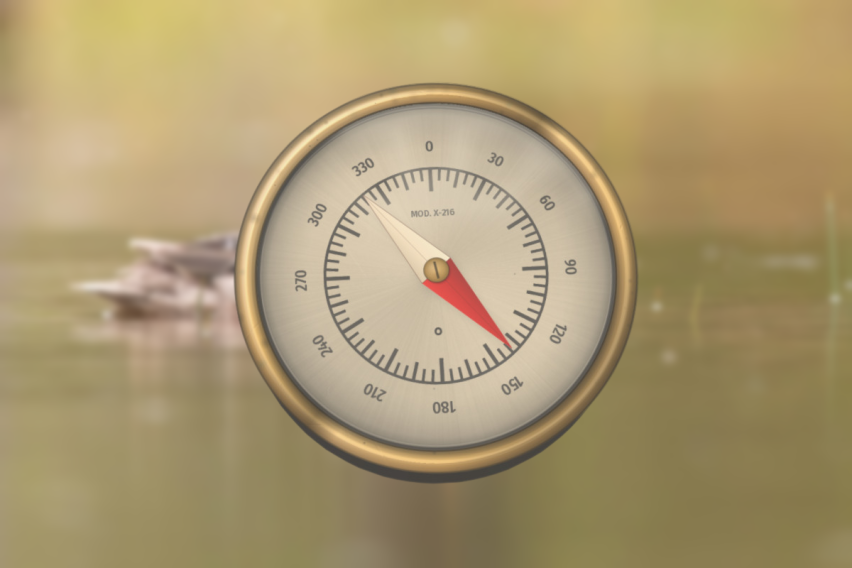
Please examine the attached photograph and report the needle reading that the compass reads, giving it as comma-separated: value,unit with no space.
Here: 140,°
